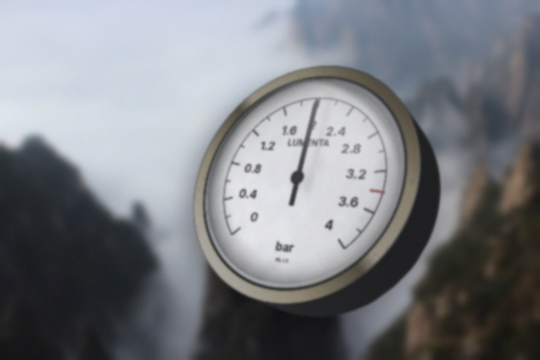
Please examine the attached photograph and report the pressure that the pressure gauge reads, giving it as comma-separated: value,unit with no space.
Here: 2,bar
